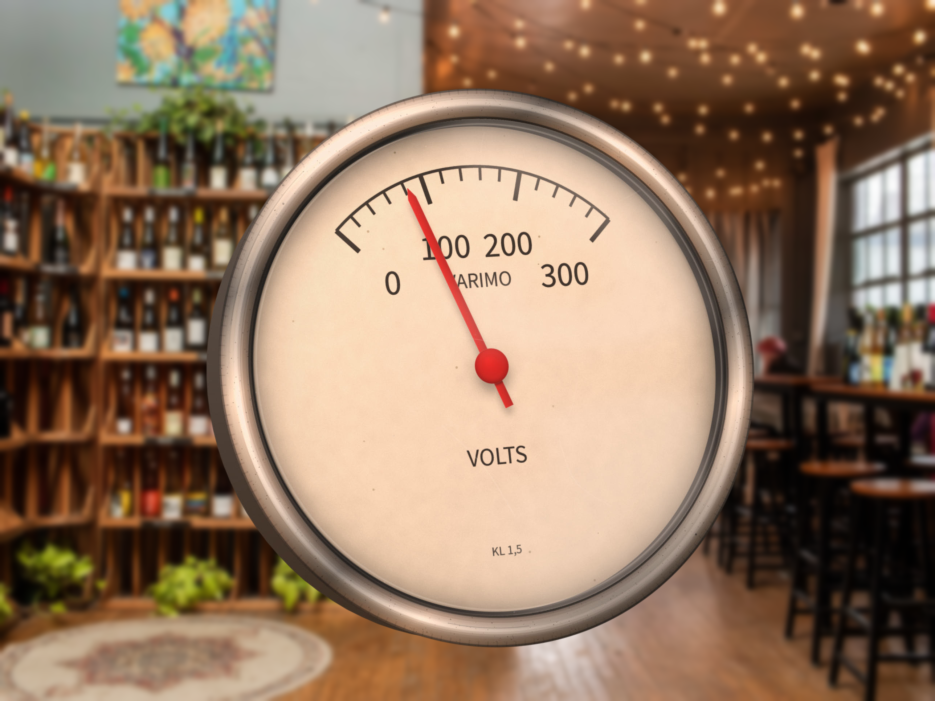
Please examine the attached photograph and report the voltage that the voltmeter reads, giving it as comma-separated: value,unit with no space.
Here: 80,V
